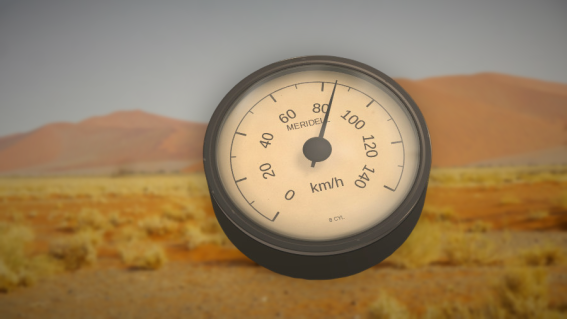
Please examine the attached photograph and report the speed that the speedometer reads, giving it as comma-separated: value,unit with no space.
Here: 85,km/h
